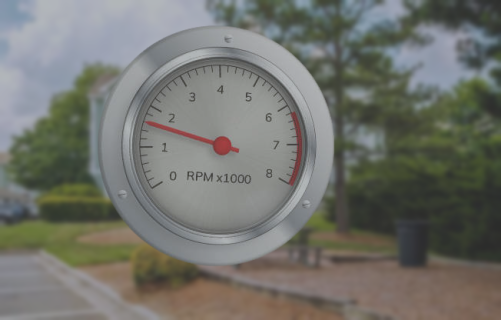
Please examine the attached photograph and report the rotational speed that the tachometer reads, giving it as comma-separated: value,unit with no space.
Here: 1600,rpm
